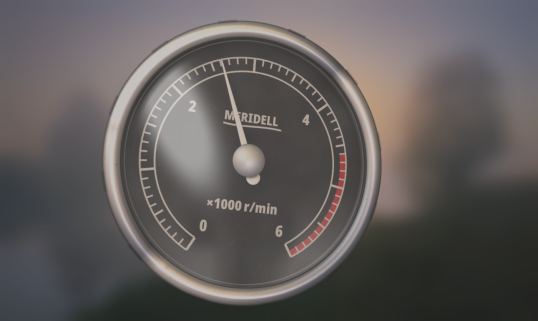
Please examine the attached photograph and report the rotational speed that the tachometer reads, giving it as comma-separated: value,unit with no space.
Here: 2600,rpm
